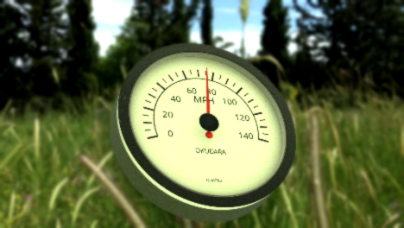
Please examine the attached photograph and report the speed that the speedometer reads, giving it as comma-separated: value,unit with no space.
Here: 75,mph
